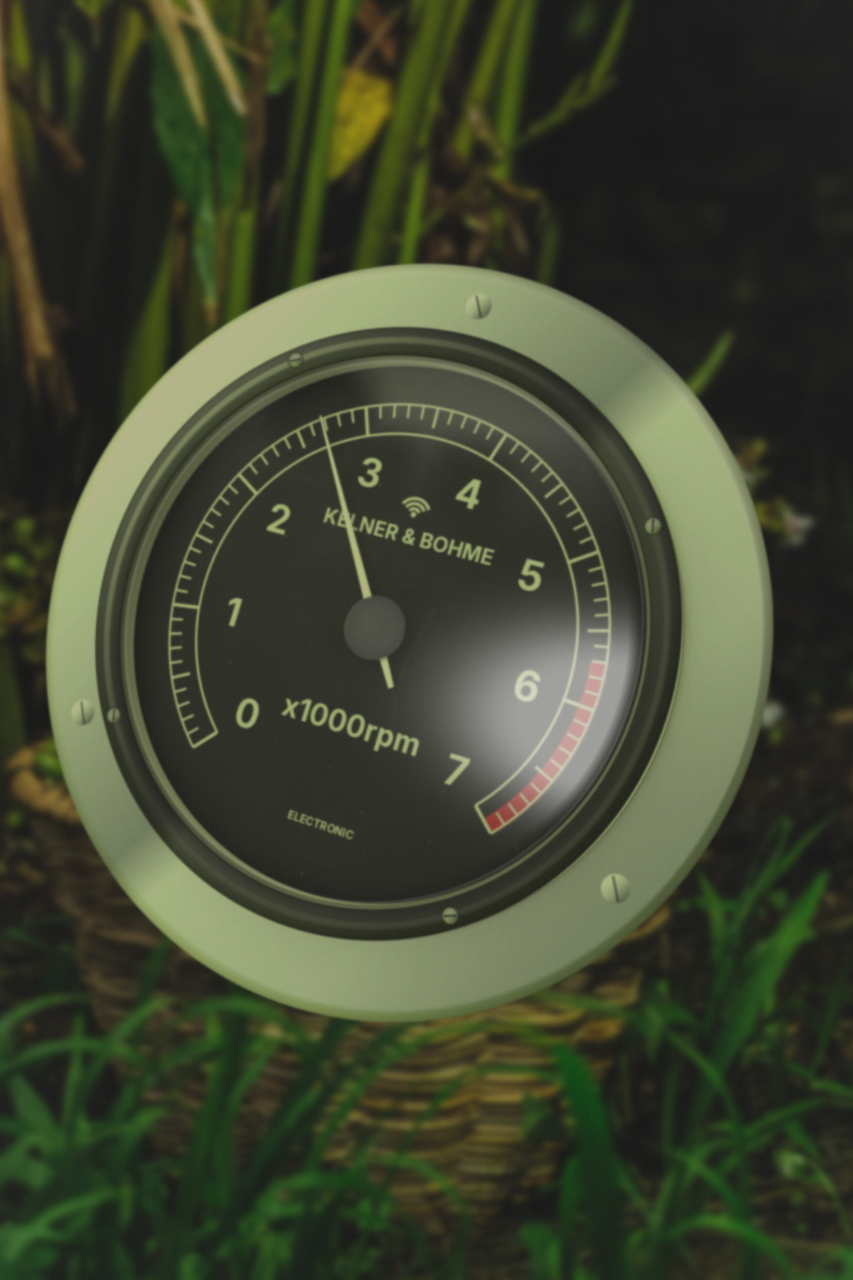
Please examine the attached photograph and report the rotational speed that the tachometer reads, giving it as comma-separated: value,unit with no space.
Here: 2700,rpm
